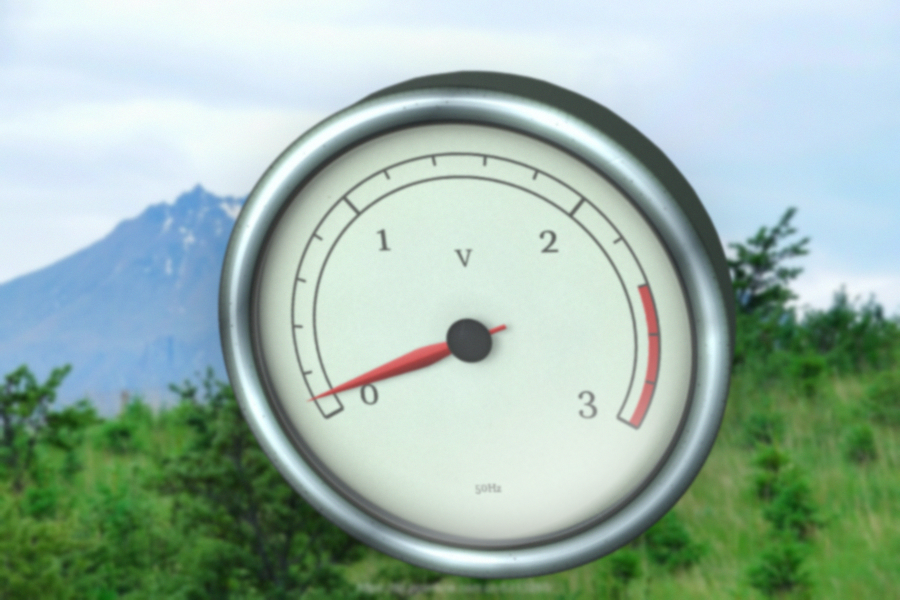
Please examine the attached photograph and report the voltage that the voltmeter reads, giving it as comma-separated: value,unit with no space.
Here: 0.1,V
